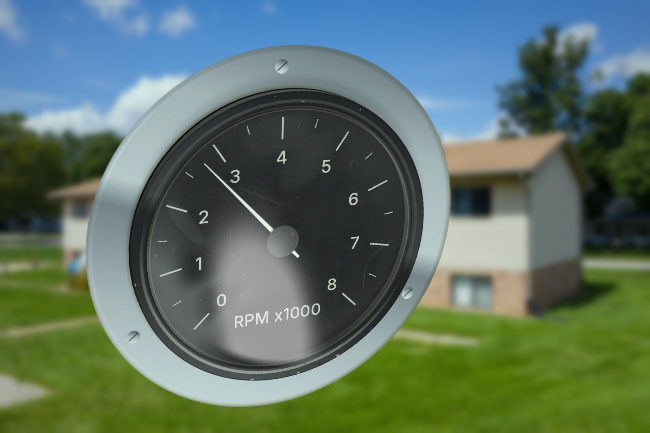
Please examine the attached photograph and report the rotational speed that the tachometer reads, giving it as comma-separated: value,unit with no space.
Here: 2750,rpm
